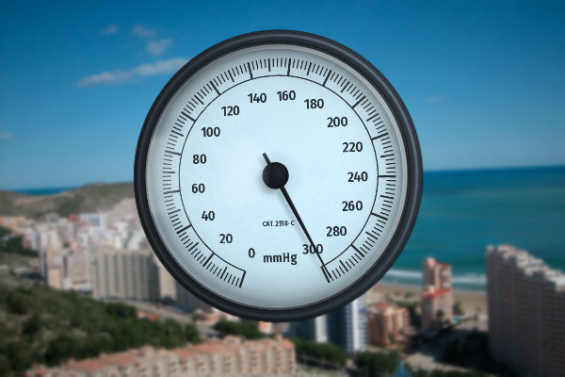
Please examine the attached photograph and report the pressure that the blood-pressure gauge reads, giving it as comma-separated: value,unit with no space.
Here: 298,mmHg
